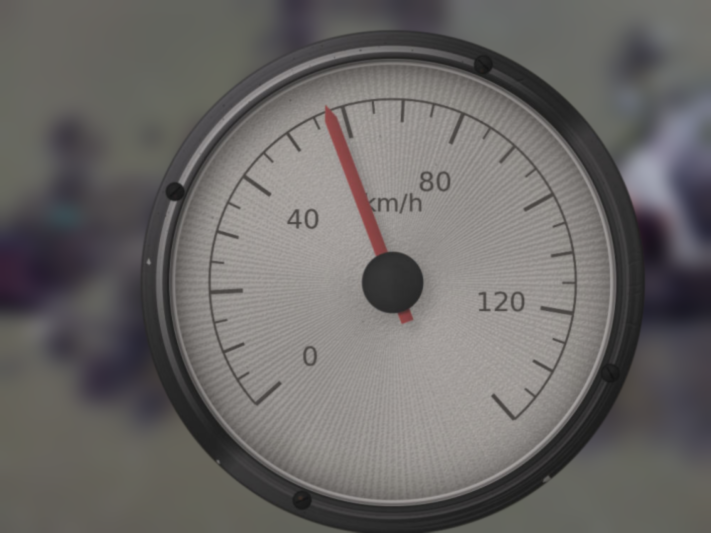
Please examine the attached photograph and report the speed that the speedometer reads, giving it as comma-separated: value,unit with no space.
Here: 57.5,km/h
